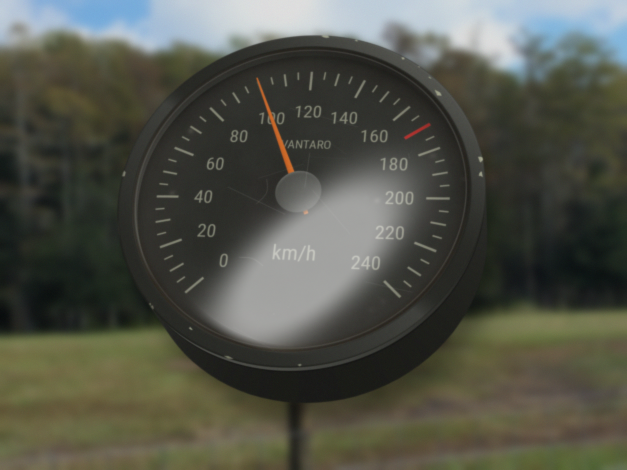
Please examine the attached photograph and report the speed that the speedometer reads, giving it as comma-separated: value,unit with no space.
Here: 100,km/h
